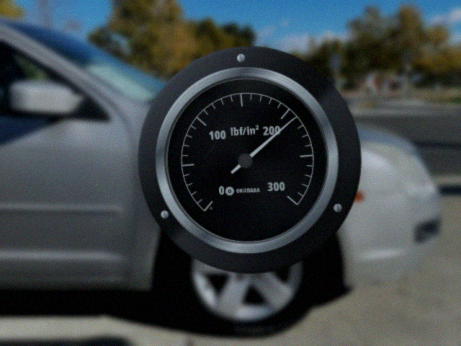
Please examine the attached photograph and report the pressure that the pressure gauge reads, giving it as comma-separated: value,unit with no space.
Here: 210,psi
